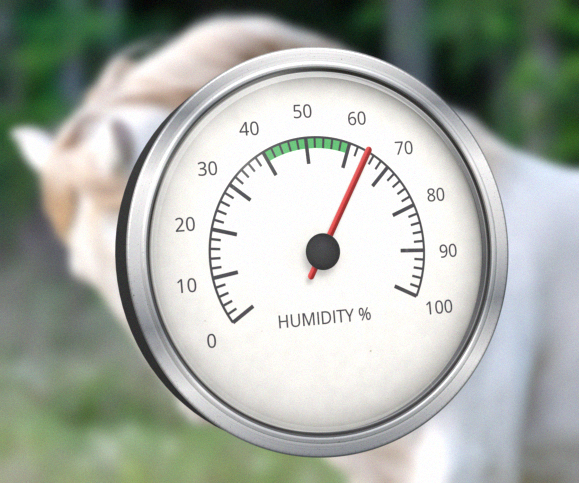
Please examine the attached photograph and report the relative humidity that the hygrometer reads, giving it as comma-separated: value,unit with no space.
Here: 64,%
